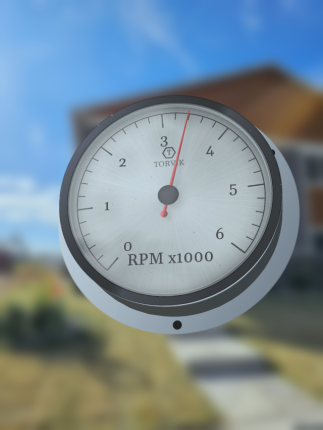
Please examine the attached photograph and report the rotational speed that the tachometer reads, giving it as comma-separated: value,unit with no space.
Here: 3400,rpm
